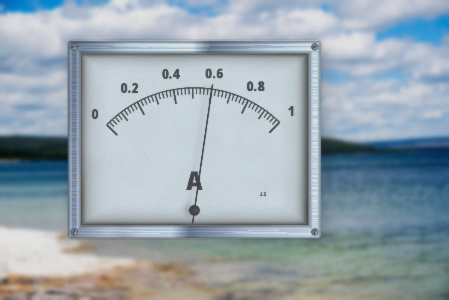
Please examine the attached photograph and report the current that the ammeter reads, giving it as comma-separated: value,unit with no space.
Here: 0.6,A
